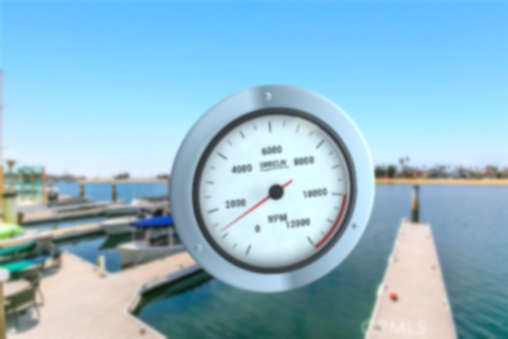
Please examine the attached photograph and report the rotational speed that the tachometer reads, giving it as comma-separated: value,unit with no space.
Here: 1250,rpm
